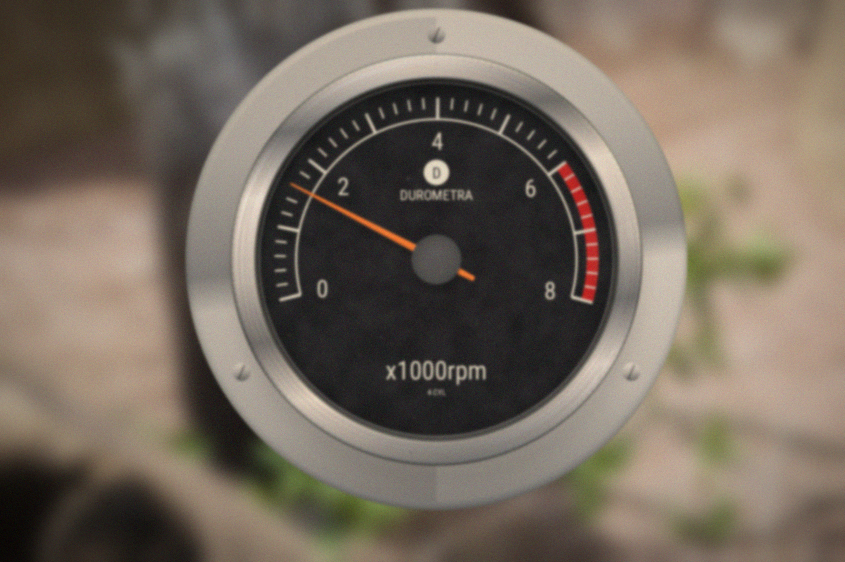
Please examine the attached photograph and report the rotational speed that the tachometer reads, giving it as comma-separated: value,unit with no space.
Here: 1600,rpm
